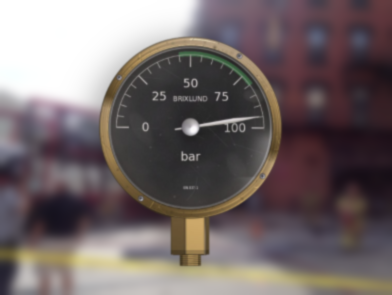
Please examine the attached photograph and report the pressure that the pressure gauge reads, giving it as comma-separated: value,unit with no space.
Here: 95,bar
